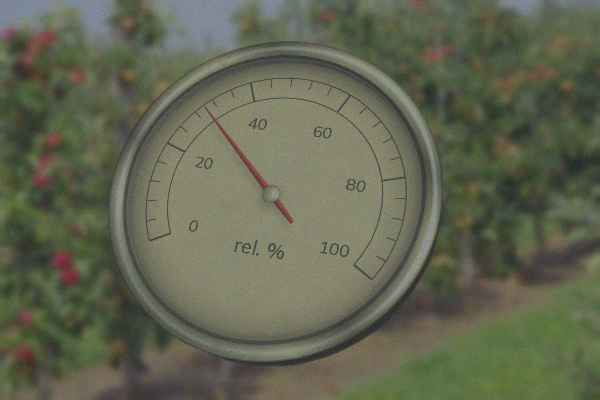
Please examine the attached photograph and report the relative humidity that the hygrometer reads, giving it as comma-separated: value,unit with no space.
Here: 30,%
